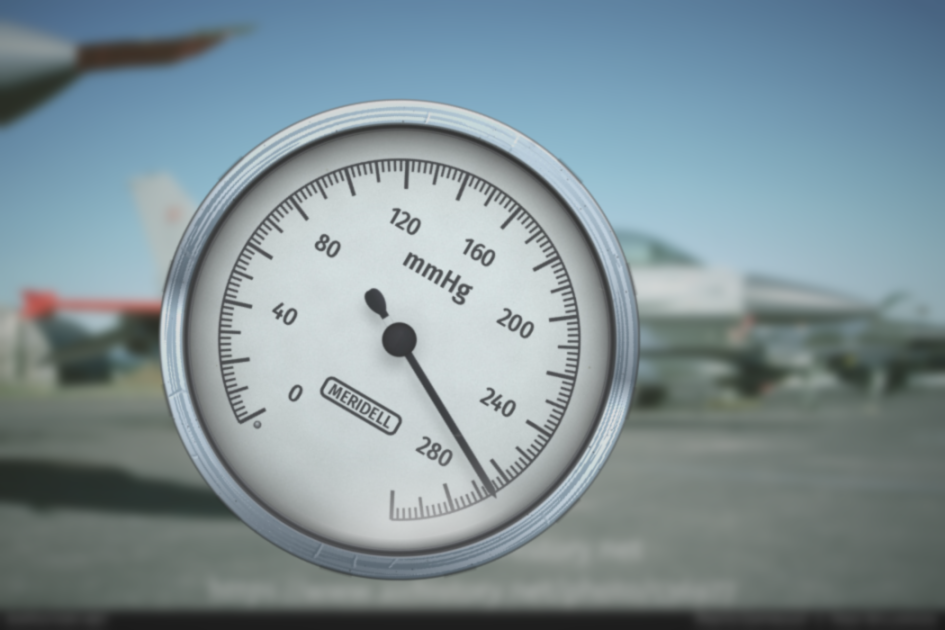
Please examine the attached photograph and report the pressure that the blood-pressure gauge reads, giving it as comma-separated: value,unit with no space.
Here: 266,mmHg
